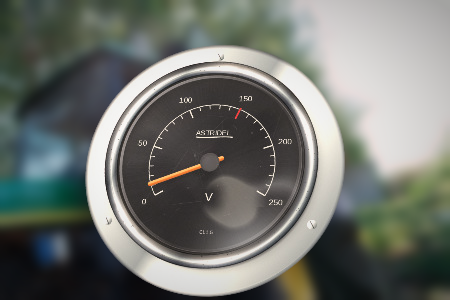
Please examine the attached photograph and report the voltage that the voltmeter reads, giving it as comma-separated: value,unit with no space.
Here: 10,V
